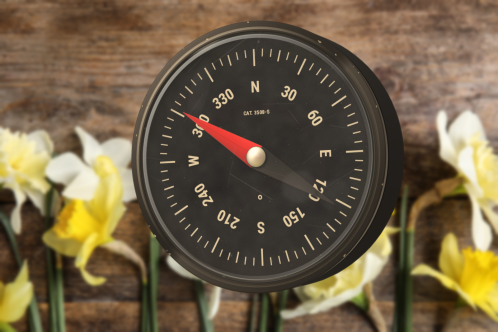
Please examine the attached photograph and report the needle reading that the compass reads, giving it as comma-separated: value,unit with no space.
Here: 302.5,°
